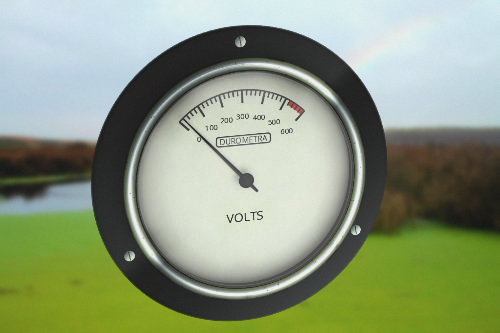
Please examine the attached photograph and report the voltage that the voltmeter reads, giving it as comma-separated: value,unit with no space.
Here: 20,V
